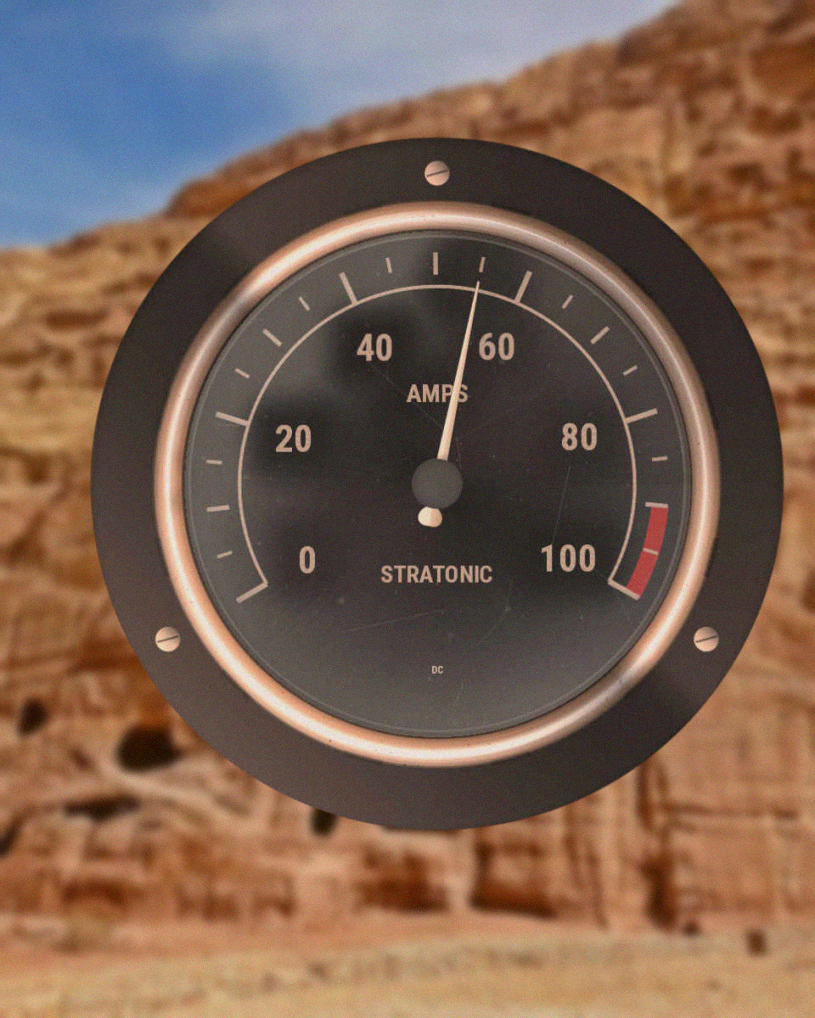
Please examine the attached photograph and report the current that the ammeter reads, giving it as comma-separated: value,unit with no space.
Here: 55,A
